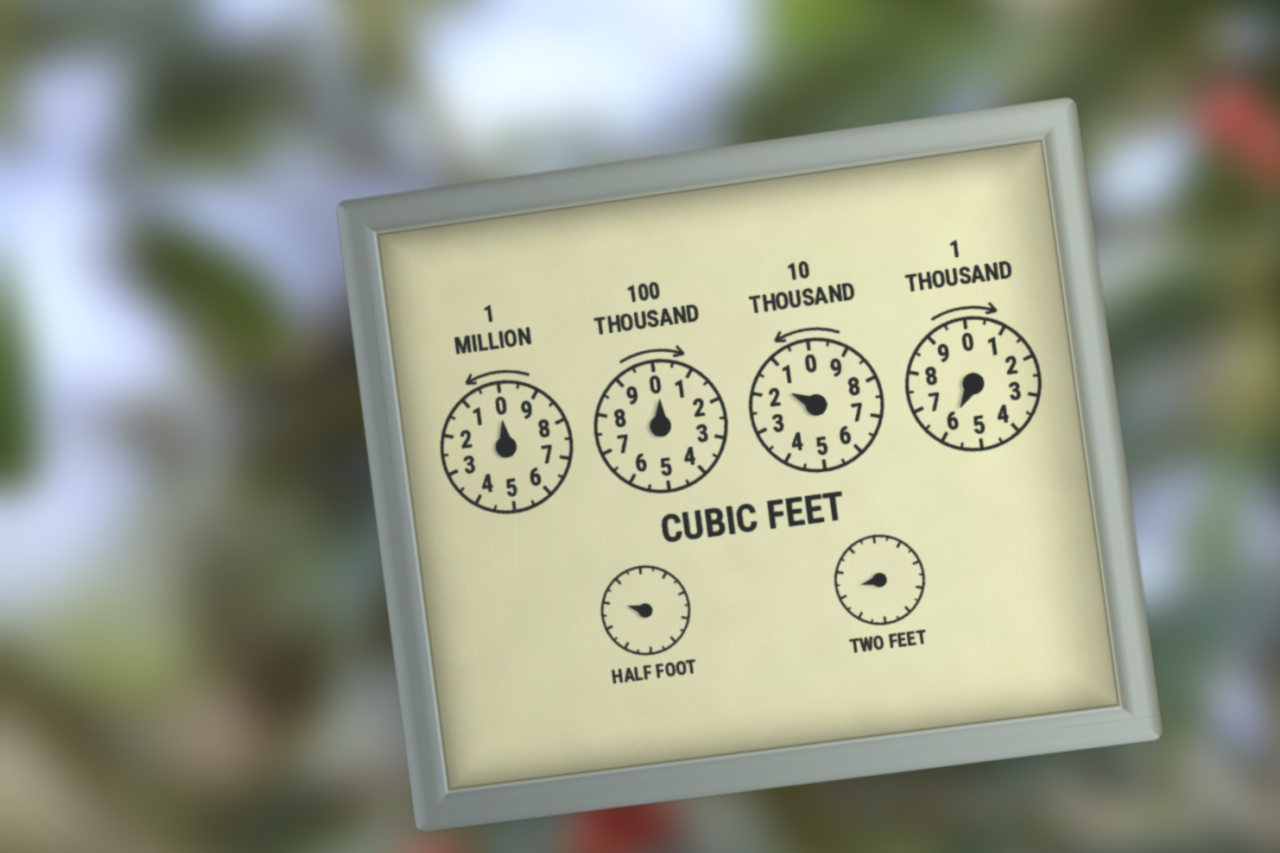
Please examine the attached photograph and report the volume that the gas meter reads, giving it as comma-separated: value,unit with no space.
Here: 1600,ft³
